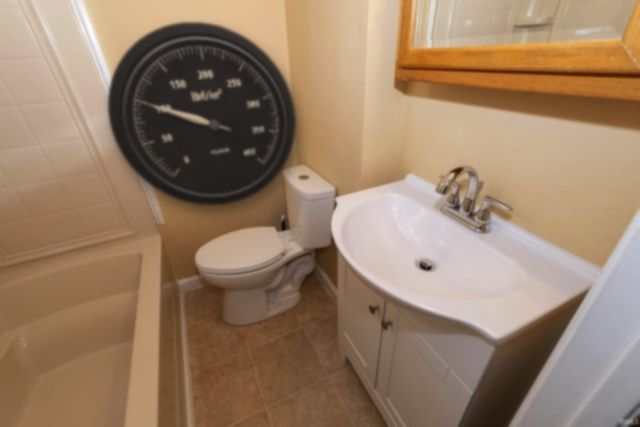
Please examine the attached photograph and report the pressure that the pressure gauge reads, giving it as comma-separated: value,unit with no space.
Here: 100,psi
